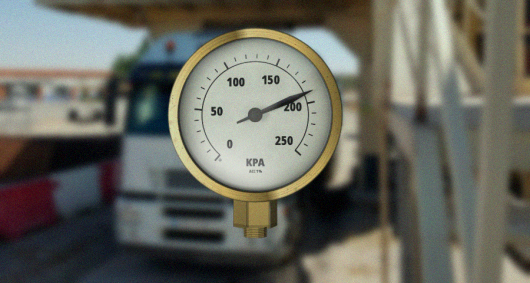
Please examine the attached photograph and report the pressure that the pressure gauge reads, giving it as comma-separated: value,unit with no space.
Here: 190,kPa
